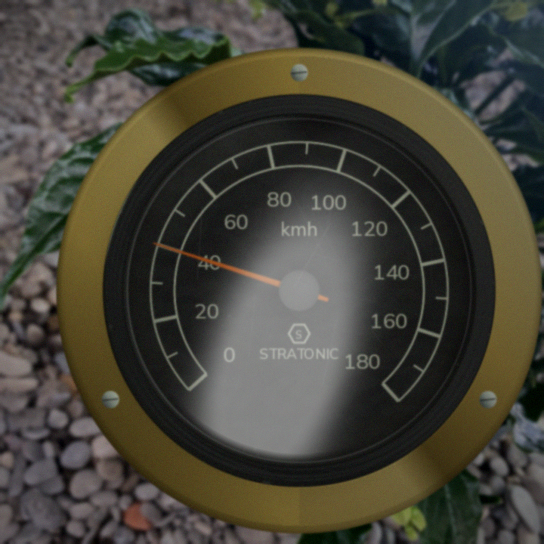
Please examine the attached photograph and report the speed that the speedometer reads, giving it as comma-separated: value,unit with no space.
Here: 40,km/h
